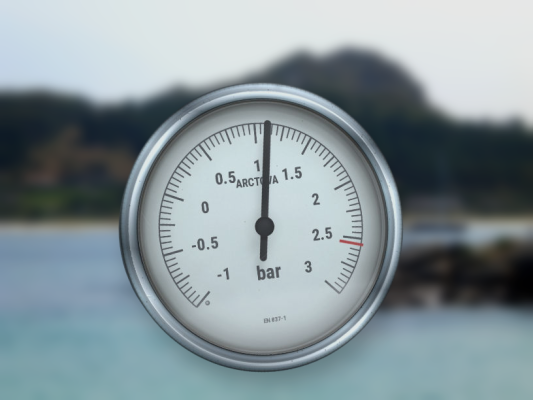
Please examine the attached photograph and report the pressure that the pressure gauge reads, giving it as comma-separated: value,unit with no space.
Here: 1.1,bar
